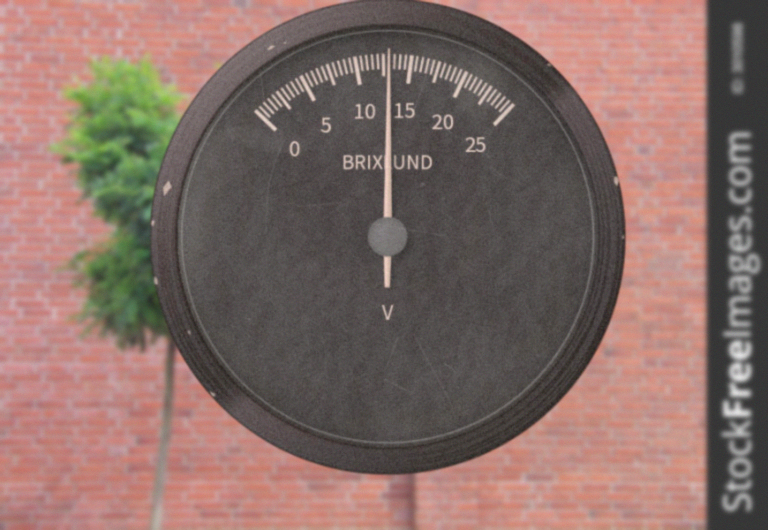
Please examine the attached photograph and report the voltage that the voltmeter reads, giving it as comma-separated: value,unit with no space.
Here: 13,V
